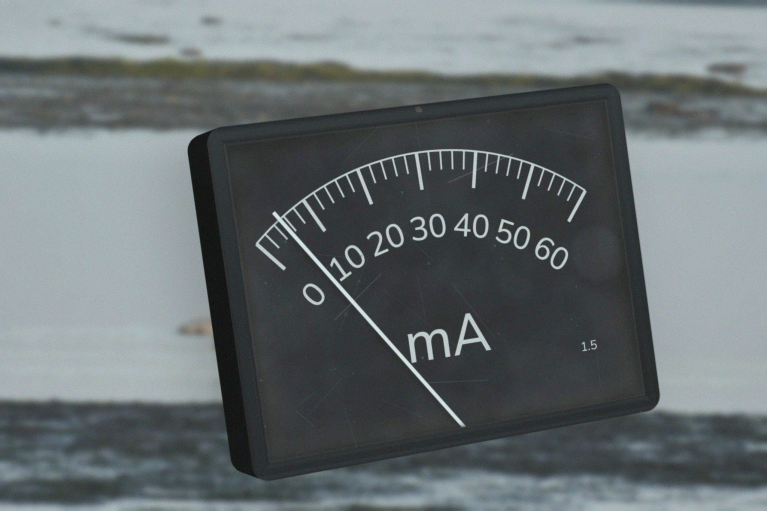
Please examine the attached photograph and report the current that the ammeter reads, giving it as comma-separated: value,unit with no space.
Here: 5,mA
